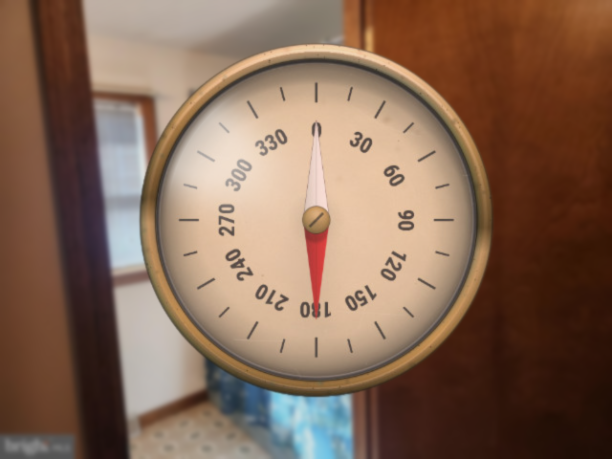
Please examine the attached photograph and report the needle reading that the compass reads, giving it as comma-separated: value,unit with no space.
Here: 180,°
